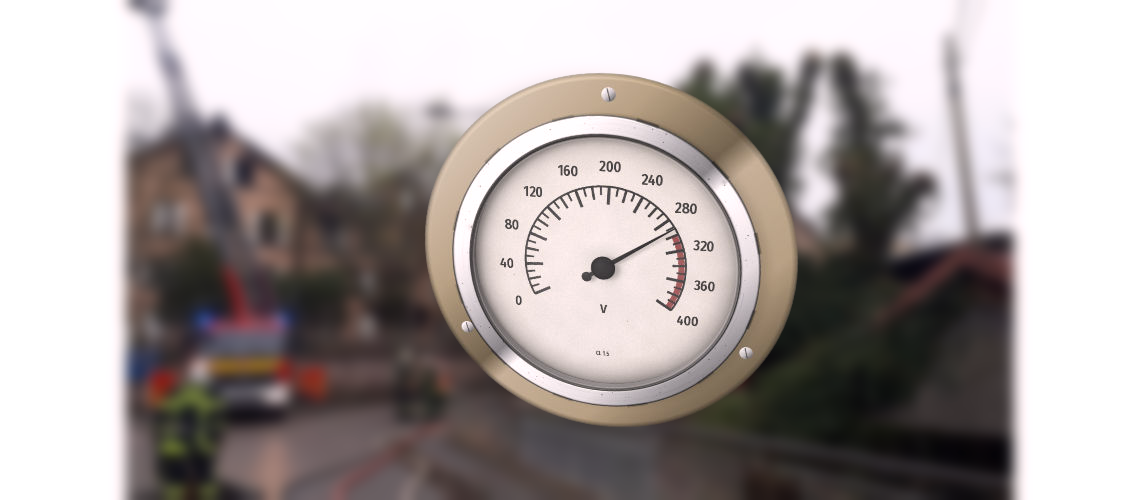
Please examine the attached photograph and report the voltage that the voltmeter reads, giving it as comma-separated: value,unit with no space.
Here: 290,V
